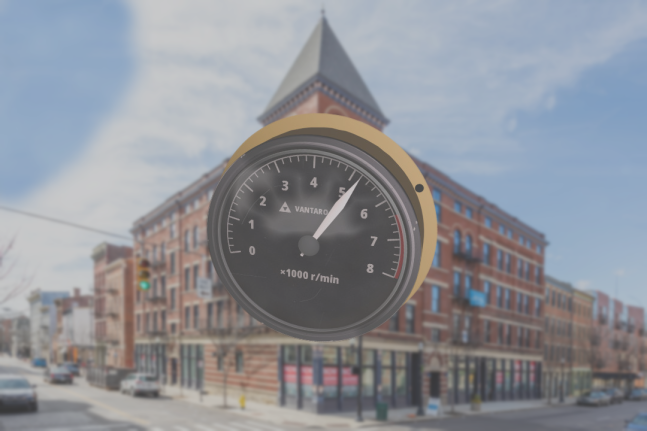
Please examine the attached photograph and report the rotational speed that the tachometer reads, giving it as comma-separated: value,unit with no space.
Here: 5200,rpm
